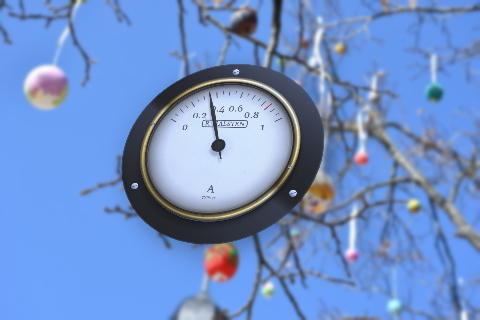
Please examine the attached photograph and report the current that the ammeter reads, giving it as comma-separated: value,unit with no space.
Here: 0.35,A
